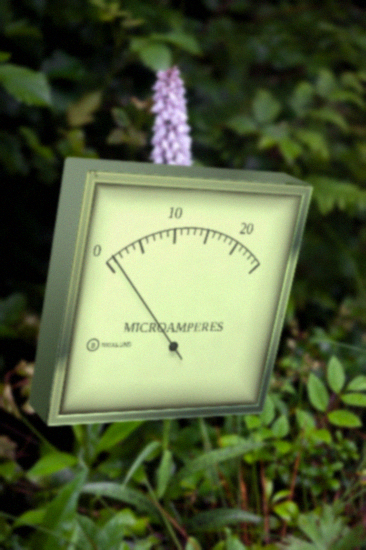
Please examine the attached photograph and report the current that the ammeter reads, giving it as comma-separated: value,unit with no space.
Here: 1,µA
